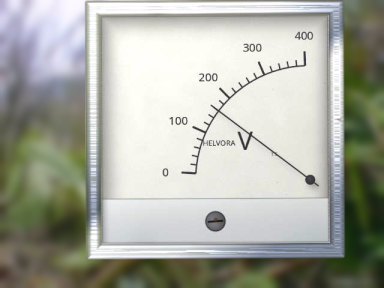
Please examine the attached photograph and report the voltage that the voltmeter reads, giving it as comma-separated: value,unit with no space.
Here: 160,V
